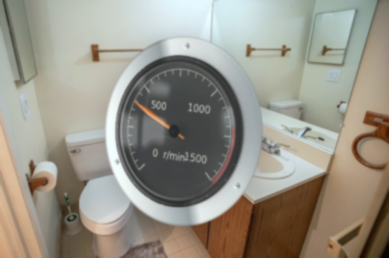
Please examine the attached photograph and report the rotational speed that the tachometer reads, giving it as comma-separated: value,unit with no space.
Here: 400,rpm
